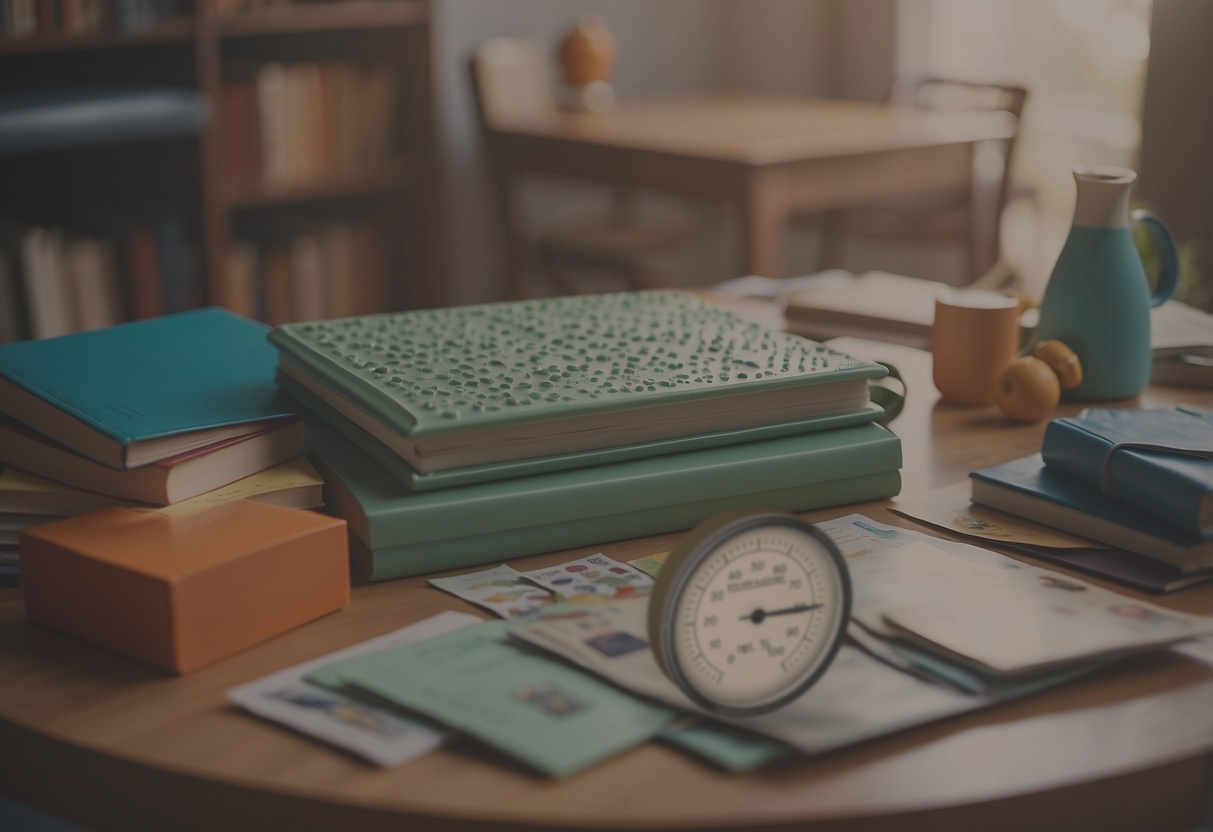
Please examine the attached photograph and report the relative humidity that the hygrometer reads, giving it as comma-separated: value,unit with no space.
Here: 80,%
